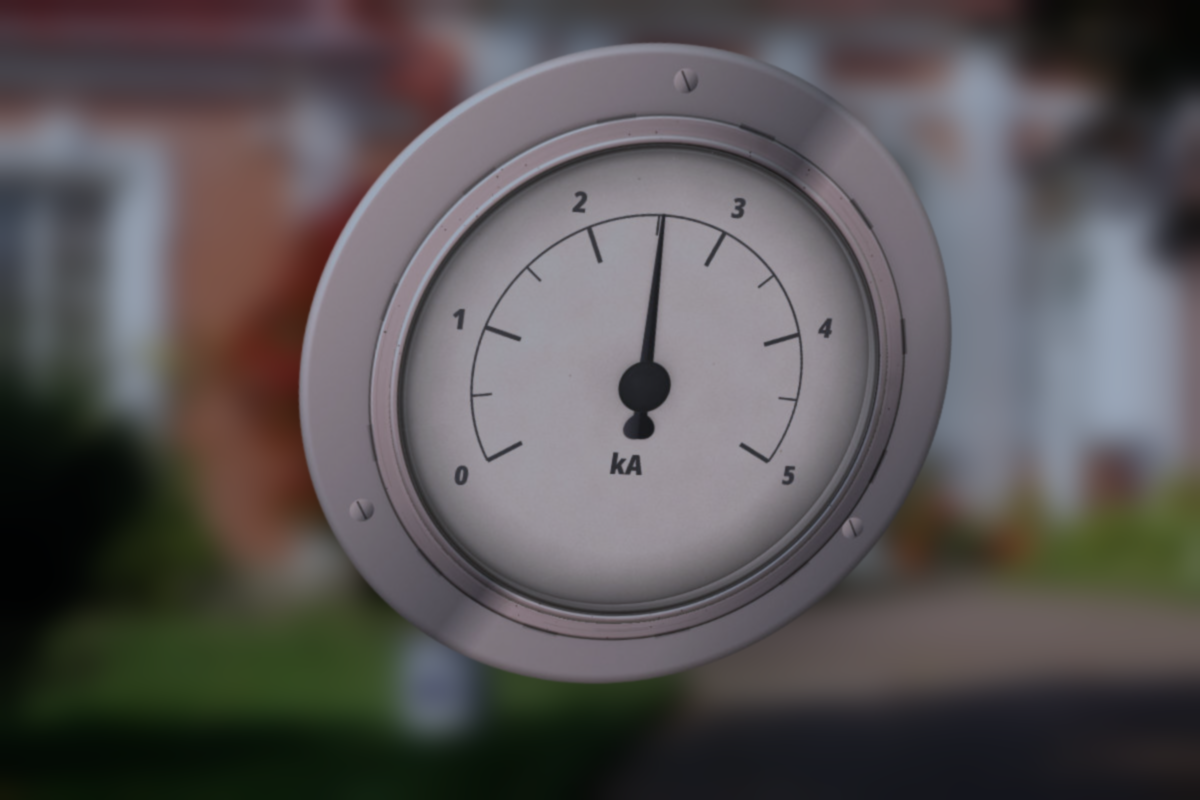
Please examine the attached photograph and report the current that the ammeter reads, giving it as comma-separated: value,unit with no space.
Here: 2.5,kA
